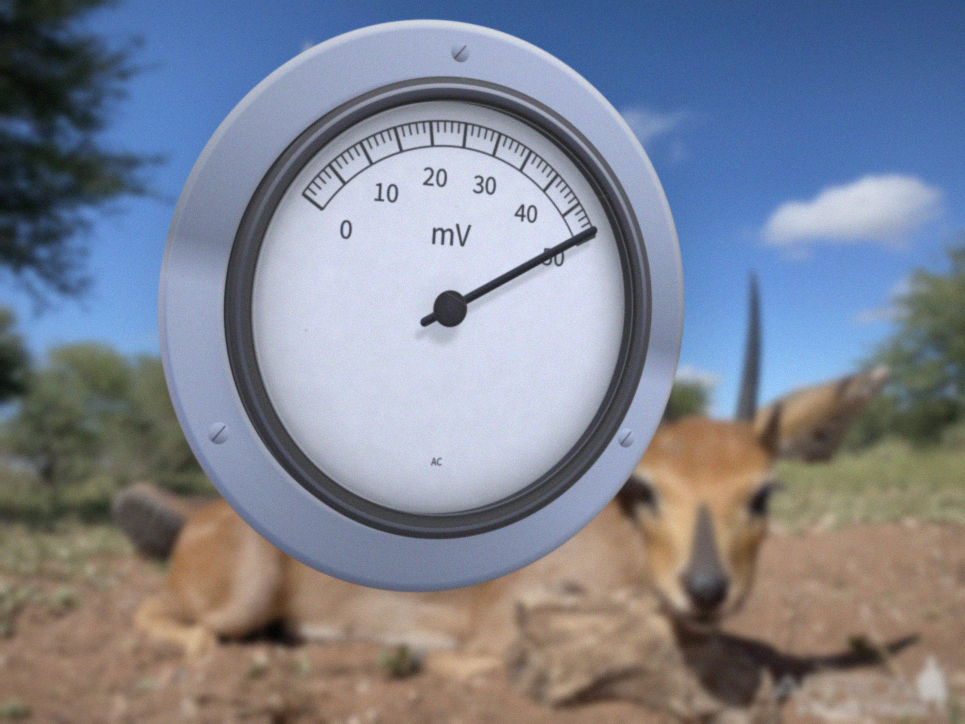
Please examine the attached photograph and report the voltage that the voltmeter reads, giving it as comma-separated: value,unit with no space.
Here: 49,mV
